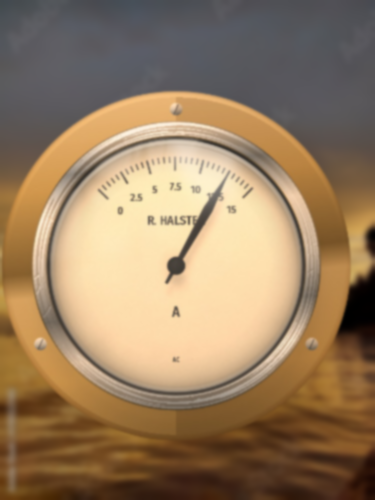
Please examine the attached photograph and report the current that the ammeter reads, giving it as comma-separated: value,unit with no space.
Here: 12.5,A
